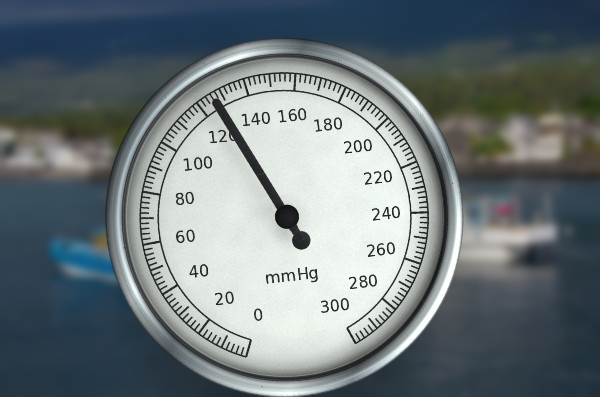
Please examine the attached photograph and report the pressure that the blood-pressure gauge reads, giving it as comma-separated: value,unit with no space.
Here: 126,mmHg
